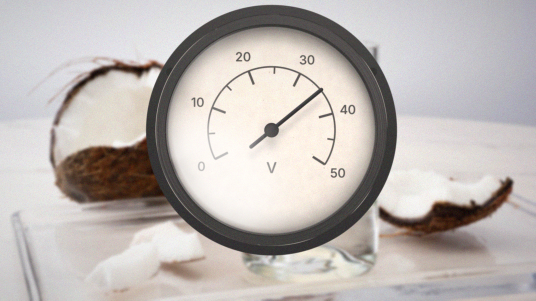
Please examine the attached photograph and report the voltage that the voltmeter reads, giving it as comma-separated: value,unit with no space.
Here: 35,V
